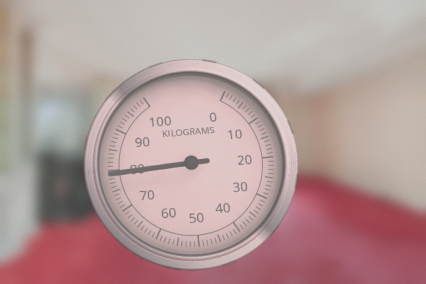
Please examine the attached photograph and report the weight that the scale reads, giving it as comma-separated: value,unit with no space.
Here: 79,kg
